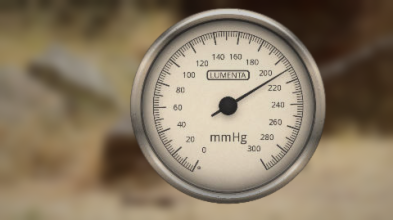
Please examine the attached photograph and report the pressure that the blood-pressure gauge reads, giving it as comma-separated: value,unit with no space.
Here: 210,mmHg
